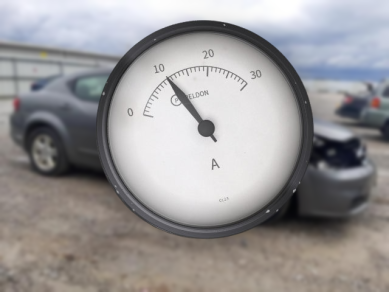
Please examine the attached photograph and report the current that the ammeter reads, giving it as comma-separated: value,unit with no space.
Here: 10,A
